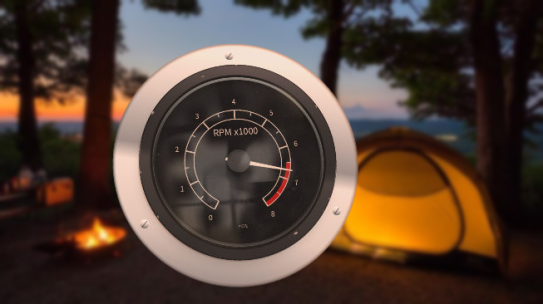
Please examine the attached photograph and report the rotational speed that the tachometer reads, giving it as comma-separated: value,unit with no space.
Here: 6750,rpm
